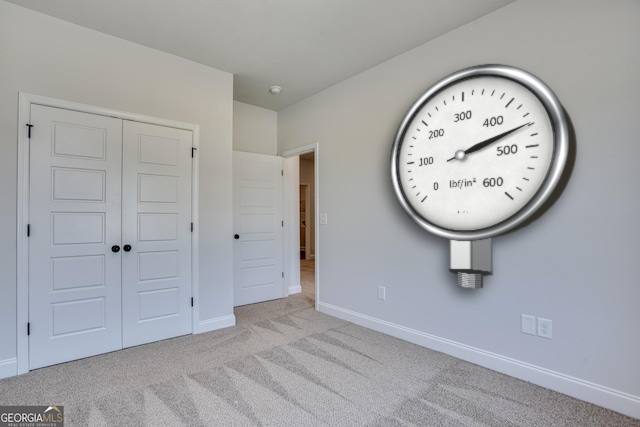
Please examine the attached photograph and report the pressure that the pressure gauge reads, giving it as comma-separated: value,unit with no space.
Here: 460,psi
